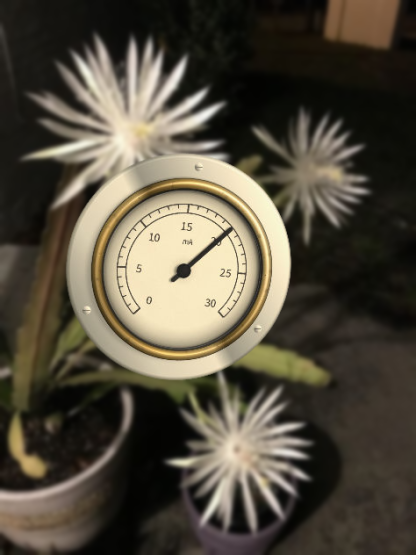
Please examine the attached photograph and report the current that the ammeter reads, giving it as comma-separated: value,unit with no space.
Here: 20,mA
